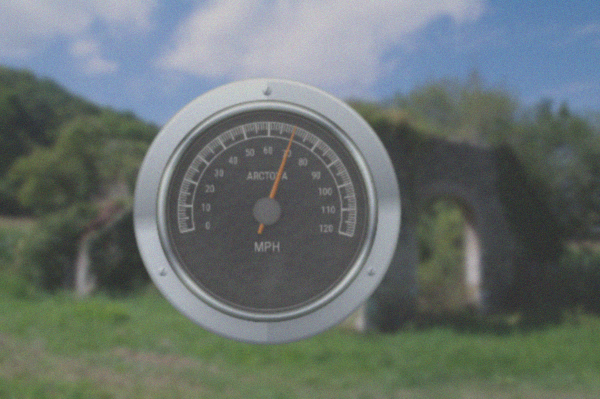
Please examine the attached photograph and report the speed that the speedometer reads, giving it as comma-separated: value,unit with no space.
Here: 70,mph
